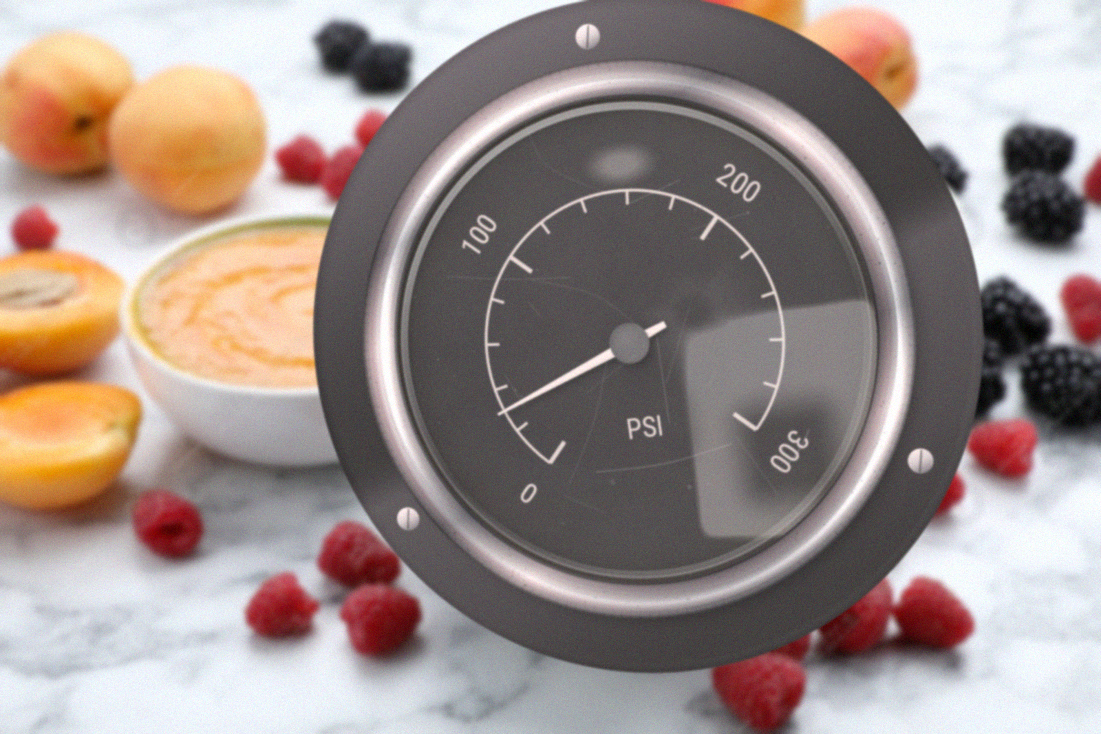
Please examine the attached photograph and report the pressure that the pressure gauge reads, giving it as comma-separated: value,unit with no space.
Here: 30,psi
